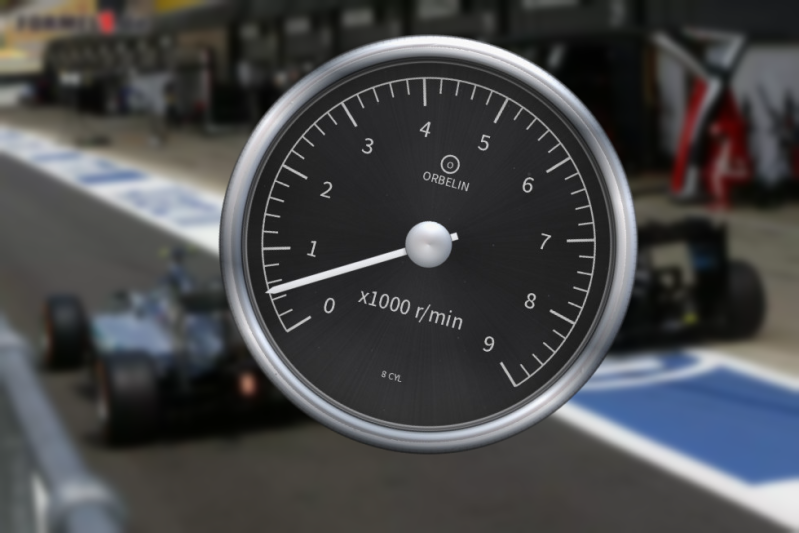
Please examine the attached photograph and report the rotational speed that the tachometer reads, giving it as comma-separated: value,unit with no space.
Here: 500,rpm
